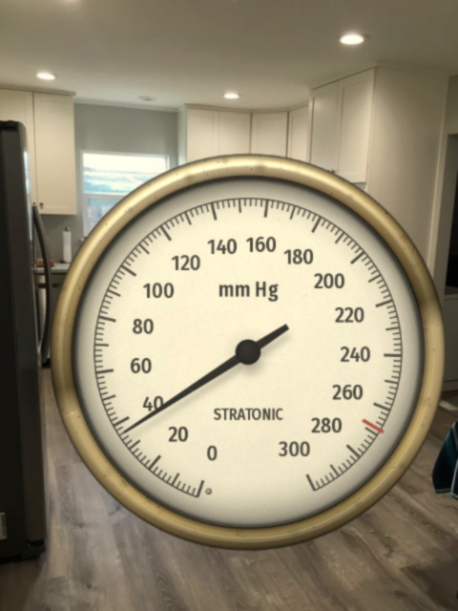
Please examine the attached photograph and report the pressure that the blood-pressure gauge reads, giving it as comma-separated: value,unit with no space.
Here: 36,mmHg
